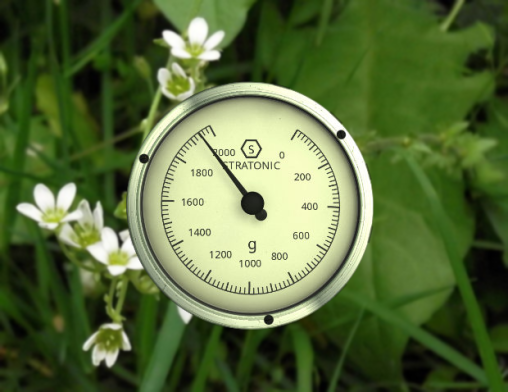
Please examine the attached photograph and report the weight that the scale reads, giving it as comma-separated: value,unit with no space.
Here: 1940,g
